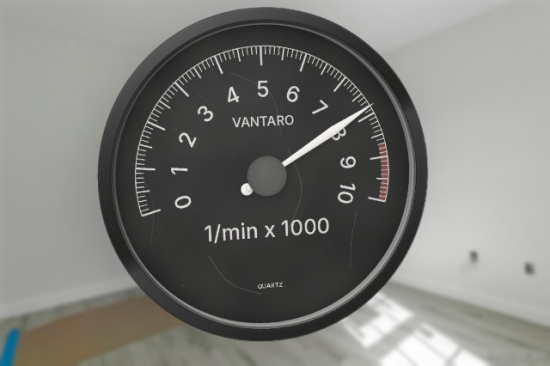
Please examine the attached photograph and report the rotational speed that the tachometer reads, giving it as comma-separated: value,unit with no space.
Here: 7800,rpm
